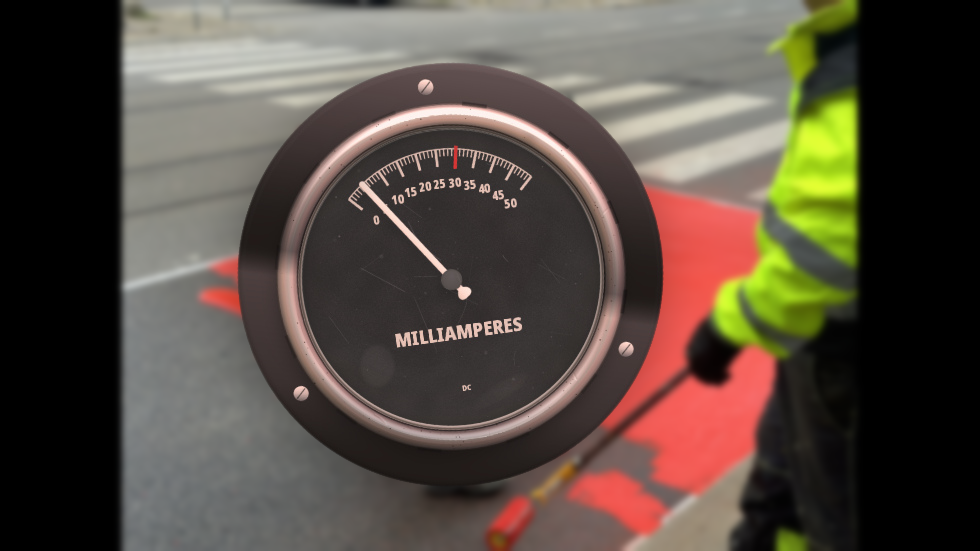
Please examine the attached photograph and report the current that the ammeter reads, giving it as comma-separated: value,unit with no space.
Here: 5,mA
